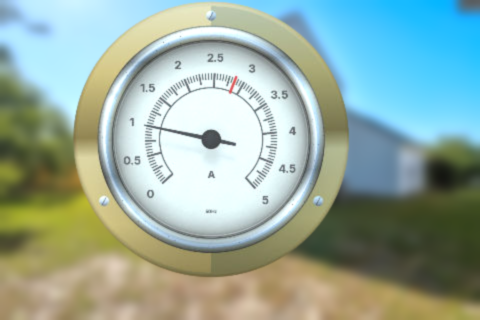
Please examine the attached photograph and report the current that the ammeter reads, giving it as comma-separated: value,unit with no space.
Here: 1,A
